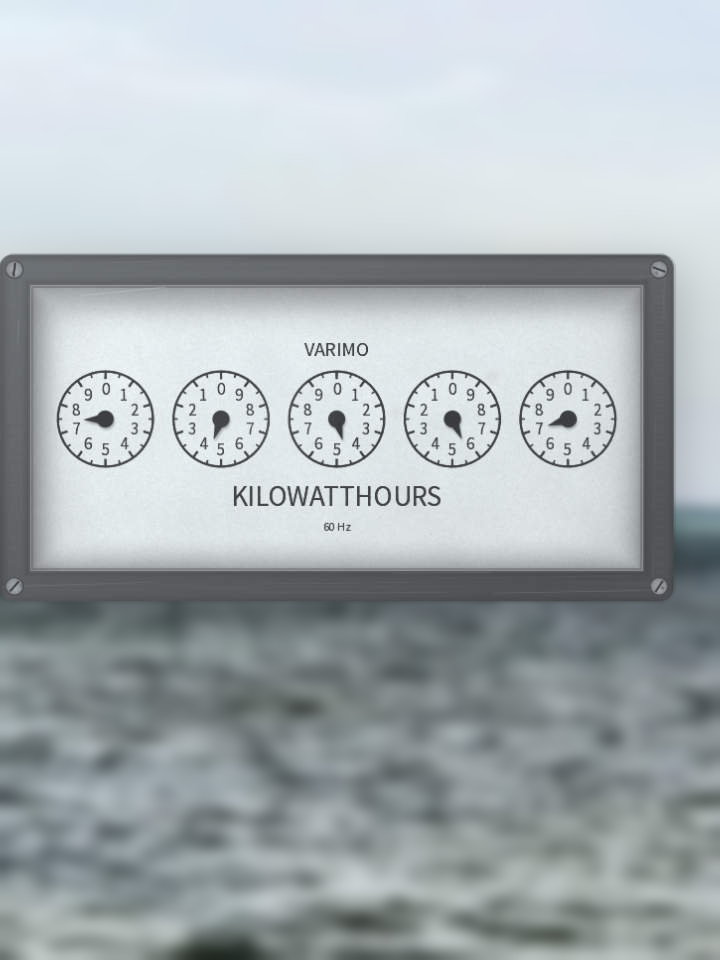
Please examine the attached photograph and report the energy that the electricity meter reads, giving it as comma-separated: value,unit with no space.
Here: 74457,kWh
